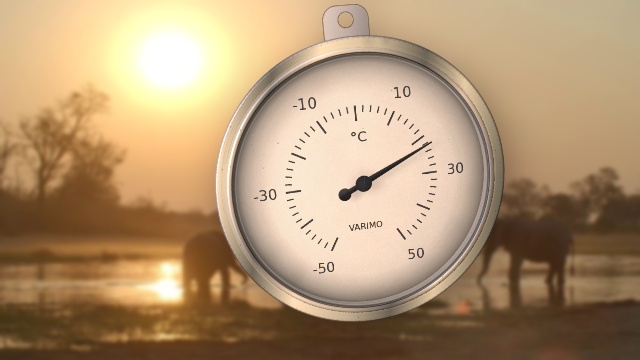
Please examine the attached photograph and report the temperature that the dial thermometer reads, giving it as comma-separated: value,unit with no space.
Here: 22,°C
